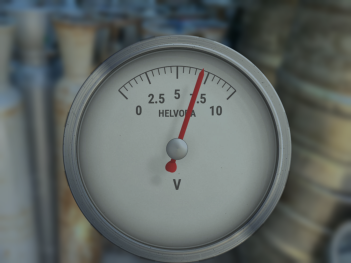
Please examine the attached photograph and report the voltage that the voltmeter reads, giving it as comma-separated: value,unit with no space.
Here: 7,V
